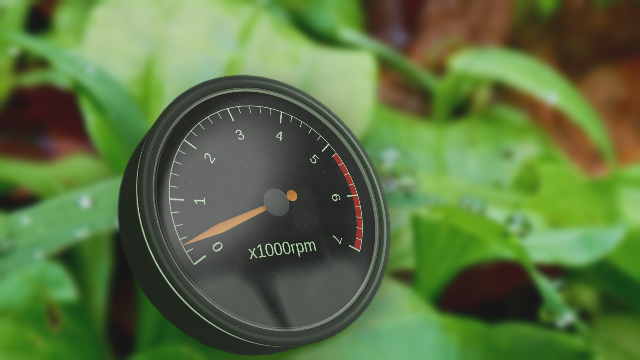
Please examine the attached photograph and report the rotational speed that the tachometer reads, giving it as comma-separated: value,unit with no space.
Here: 300,rpm
